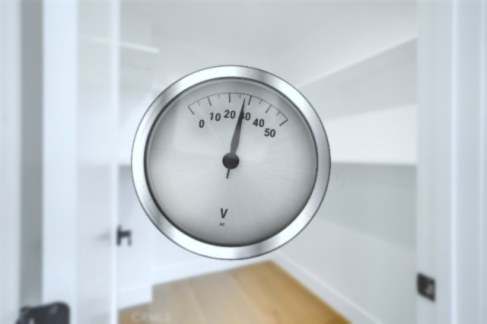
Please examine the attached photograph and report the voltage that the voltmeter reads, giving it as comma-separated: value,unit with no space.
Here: 27.5,V
